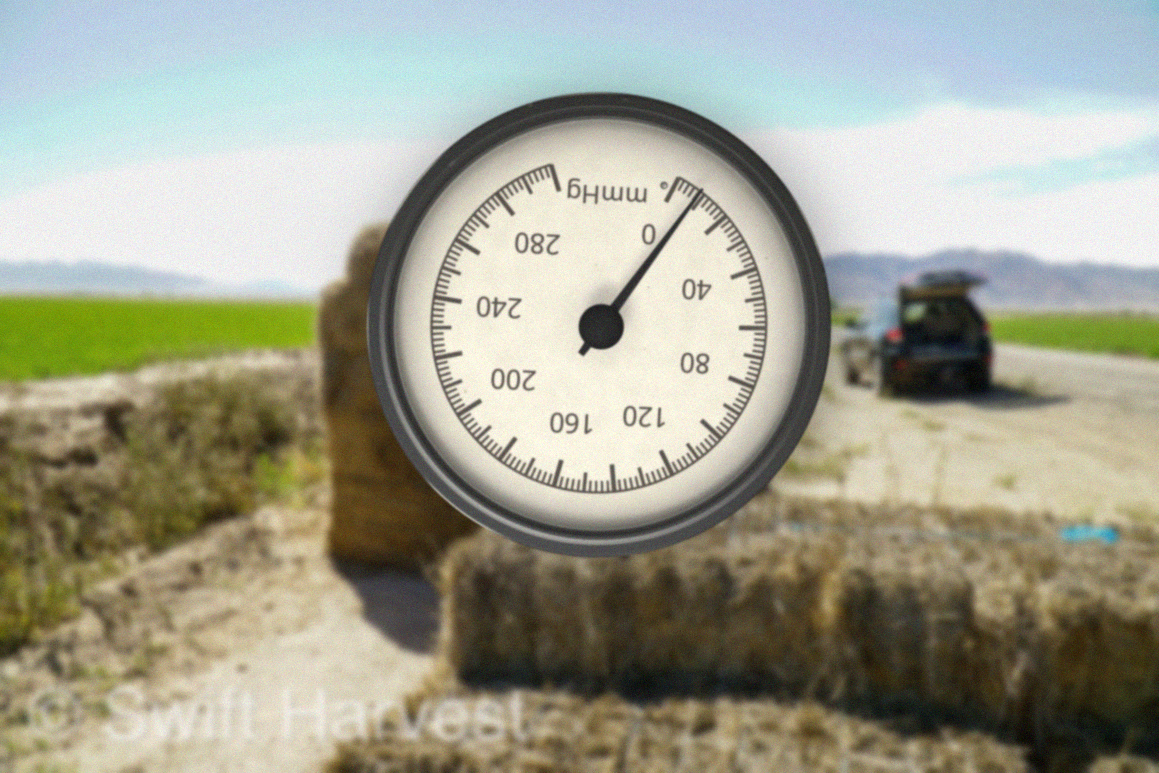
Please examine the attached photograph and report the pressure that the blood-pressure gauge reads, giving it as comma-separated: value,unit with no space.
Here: 8,mmHg
